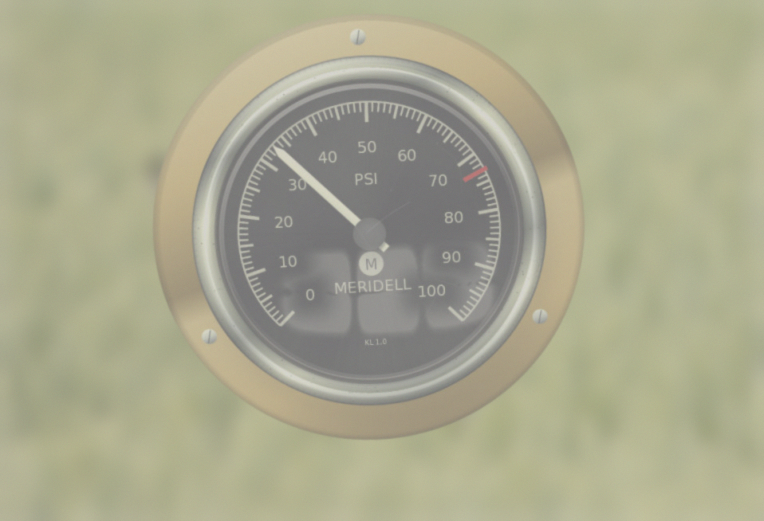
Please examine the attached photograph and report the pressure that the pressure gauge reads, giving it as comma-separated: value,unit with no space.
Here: 33,psi
